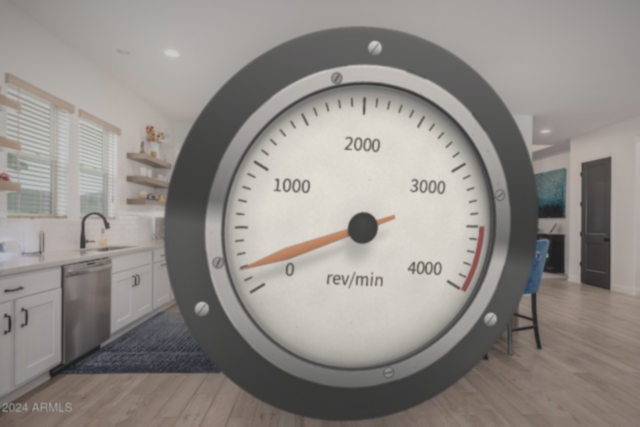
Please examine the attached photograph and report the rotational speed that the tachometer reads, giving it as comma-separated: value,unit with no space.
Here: 200,rpm
